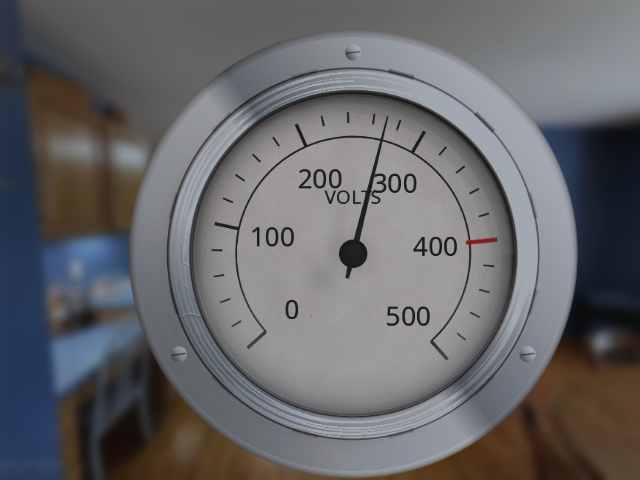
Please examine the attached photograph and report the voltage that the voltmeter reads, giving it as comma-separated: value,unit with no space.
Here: 270,V
